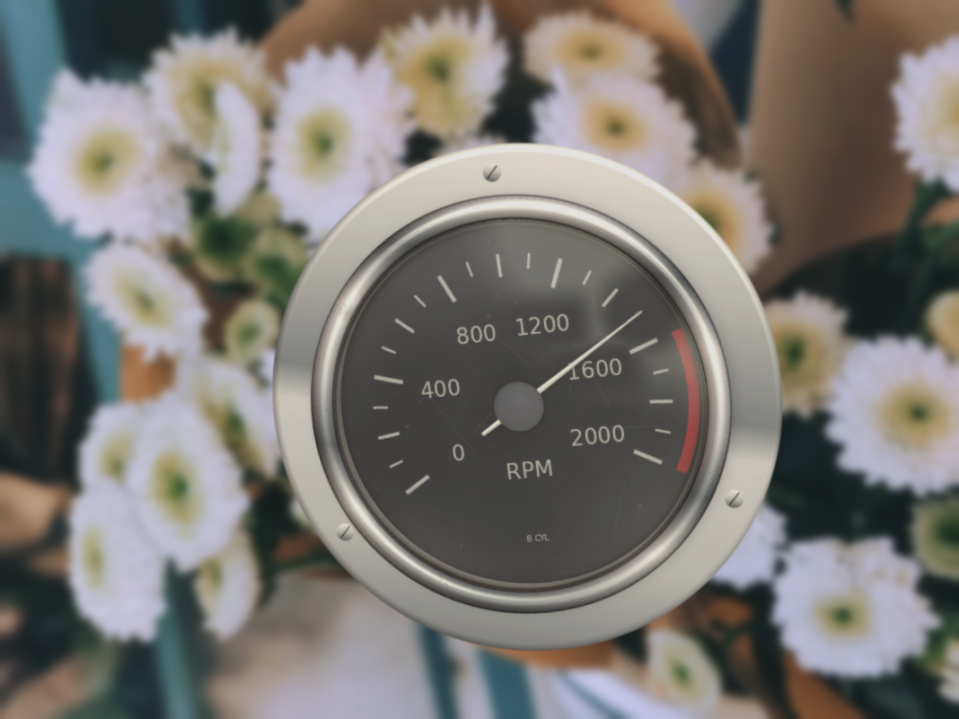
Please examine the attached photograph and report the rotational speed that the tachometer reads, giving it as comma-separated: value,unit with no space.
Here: 1500,rpm
